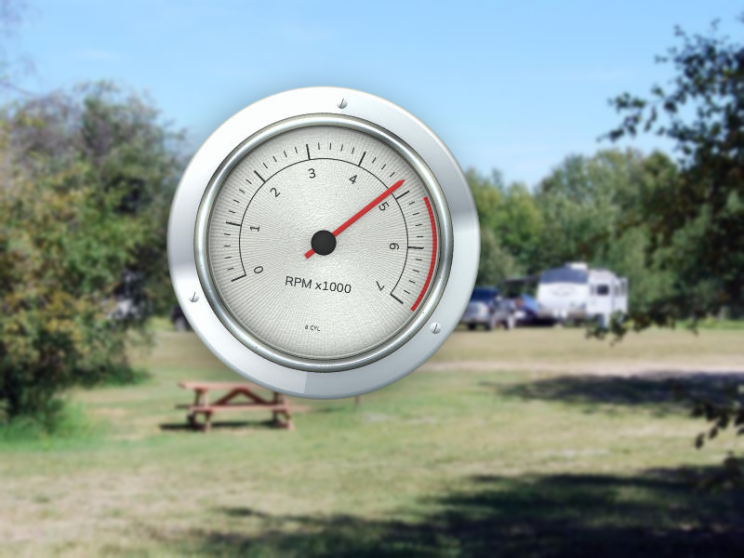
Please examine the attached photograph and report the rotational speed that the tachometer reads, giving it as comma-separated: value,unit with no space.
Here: 4800,rpm
